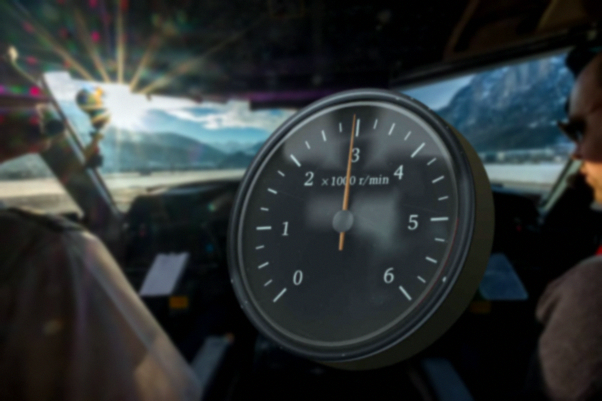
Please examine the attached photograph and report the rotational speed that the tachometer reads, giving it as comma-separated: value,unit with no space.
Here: 3000,rpm
